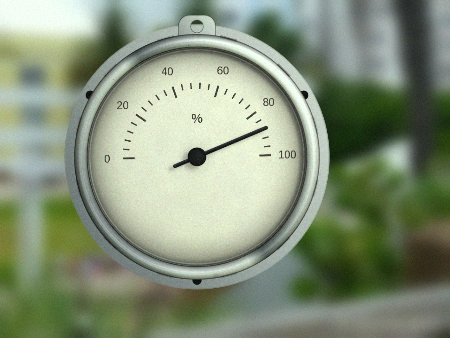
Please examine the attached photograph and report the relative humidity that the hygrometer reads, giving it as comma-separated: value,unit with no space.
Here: 88,%
